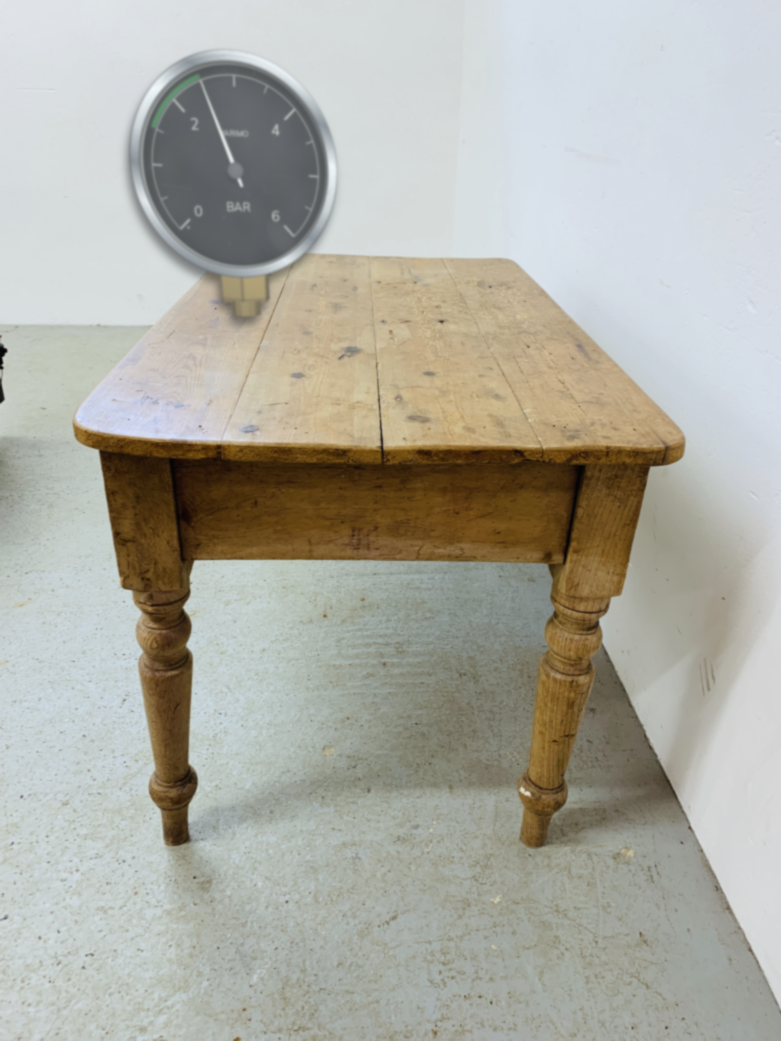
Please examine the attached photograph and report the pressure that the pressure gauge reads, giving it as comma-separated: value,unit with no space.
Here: 2.5,bar
